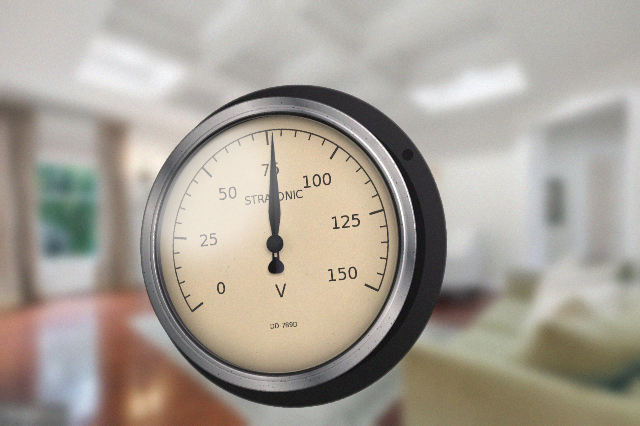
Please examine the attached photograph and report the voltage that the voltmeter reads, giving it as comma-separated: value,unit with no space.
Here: 77.5,V
